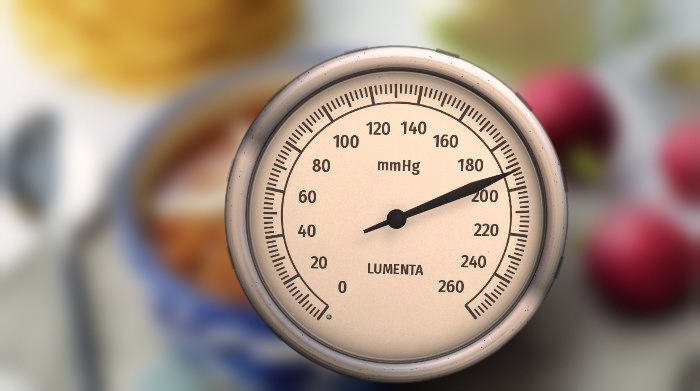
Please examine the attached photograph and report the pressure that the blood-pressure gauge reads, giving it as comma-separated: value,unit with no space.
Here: 192,mmHg
